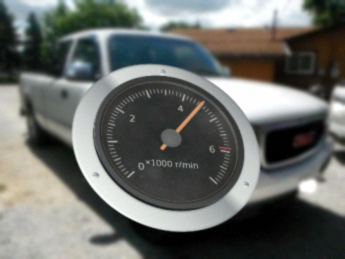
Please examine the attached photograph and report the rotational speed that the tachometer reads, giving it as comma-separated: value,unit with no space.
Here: 4500,rpm
